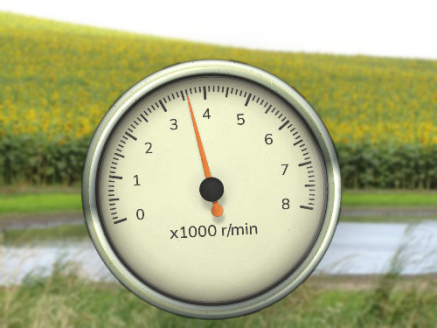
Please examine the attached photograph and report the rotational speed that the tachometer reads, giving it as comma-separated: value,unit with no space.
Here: 3600,rpm
